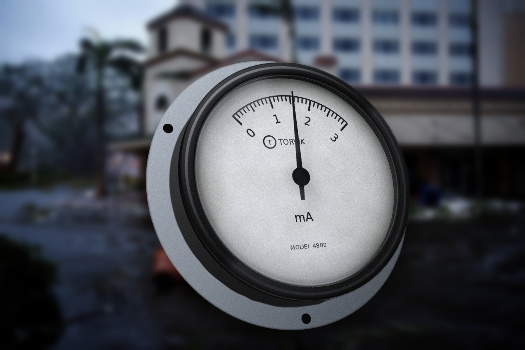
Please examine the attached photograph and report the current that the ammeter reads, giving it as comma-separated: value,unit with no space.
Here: 1.5,mA
